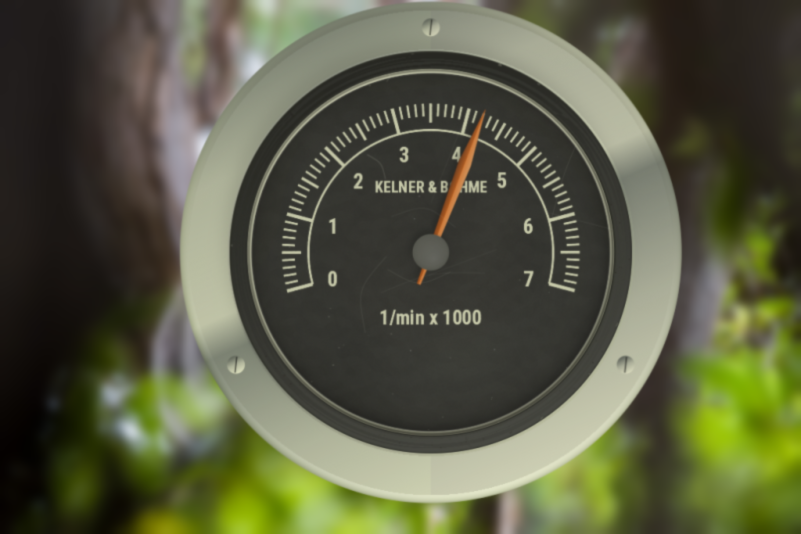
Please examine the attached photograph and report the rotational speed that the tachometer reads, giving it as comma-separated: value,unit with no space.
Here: 4200,rpm
